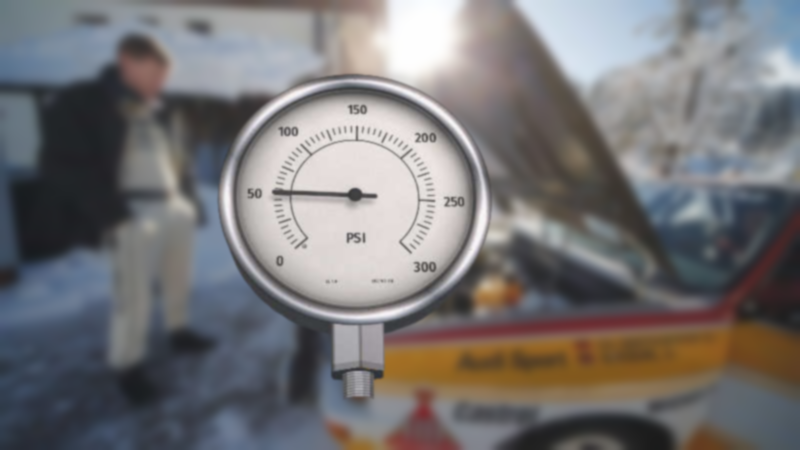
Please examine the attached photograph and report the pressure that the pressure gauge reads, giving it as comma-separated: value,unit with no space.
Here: 50,psi
